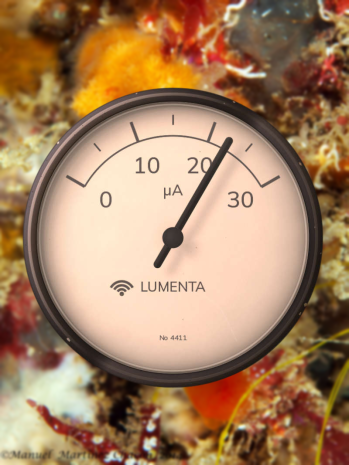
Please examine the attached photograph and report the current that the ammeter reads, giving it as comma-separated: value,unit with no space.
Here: 22.5,µA
